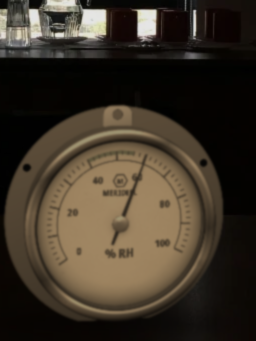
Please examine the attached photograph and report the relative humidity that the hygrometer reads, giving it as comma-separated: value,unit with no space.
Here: 60,%
